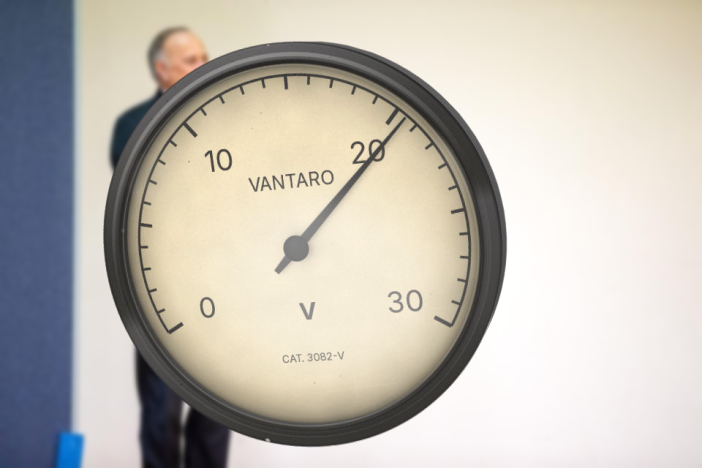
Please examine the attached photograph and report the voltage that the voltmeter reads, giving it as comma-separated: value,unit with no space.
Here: 20.5,V
